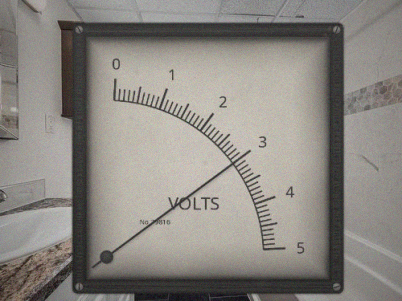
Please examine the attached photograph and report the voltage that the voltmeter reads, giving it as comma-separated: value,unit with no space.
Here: 3,V
